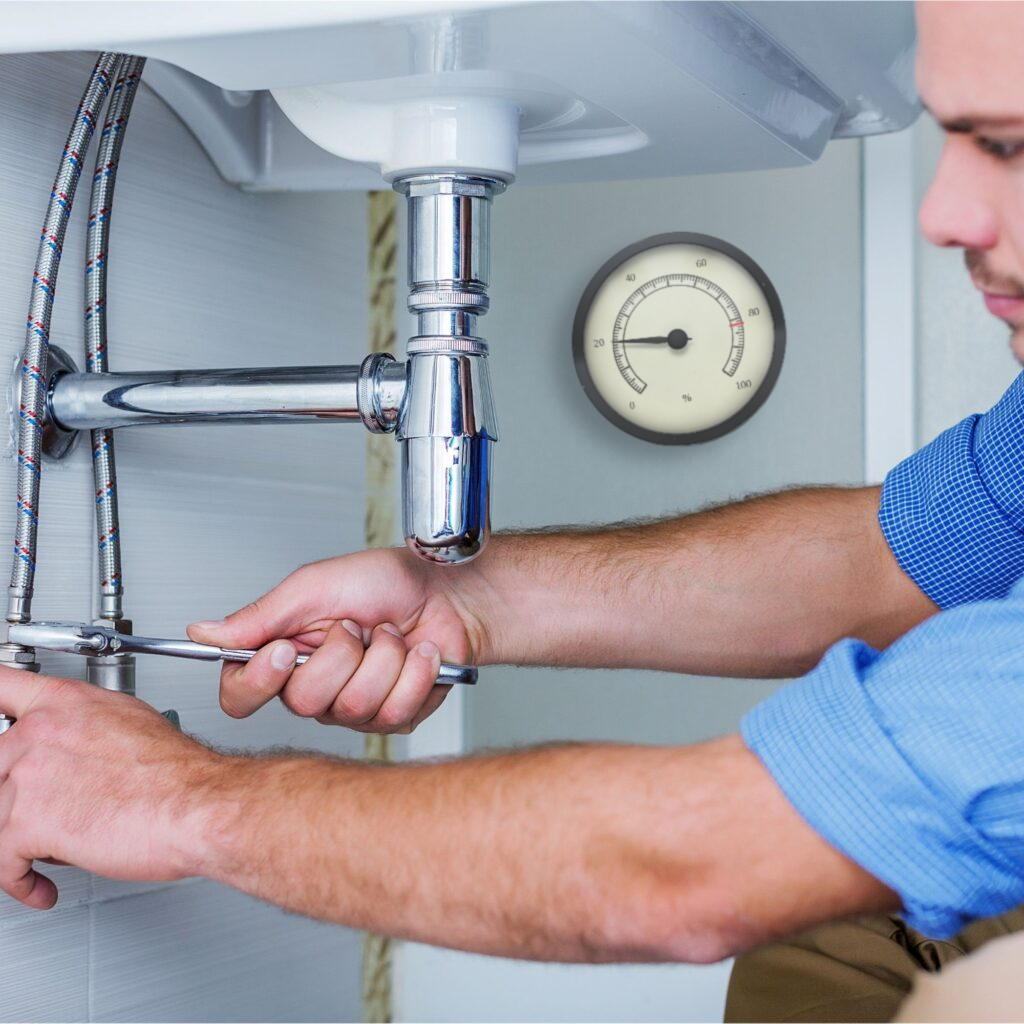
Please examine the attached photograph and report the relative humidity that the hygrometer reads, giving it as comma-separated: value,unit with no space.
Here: 20,%
